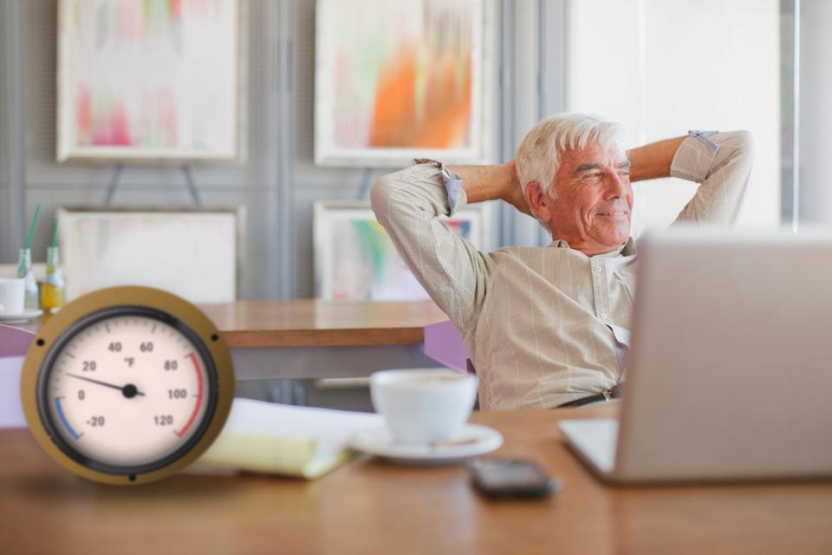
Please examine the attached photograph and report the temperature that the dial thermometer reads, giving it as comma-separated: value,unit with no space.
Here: 12,°F
